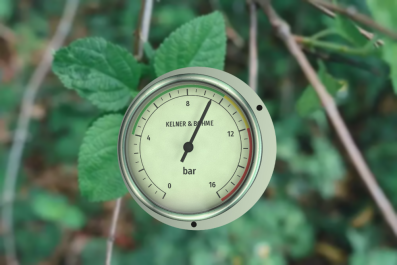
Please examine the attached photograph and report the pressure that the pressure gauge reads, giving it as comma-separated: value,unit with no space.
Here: 9.5,bar
